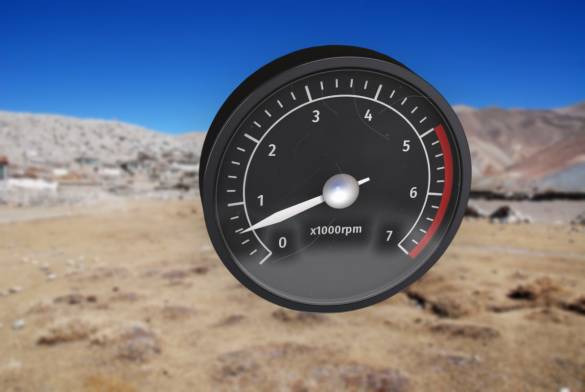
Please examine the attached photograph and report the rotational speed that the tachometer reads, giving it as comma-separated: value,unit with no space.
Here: 600,rpm
